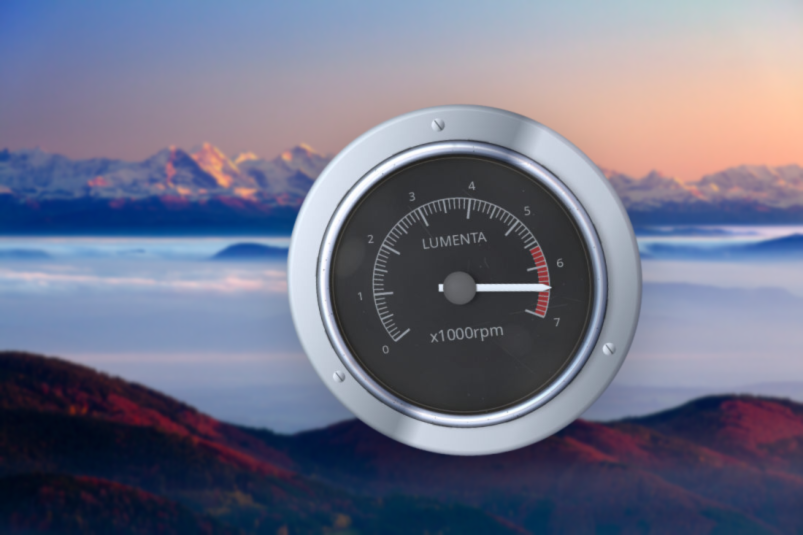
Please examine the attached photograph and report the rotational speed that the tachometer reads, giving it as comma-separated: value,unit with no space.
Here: 6400,rpm
